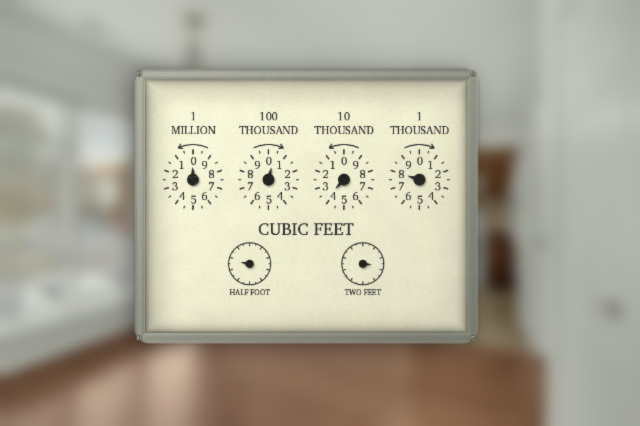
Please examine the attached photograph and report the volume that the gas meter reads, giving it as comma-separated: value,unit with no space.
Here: 3800,ft³
